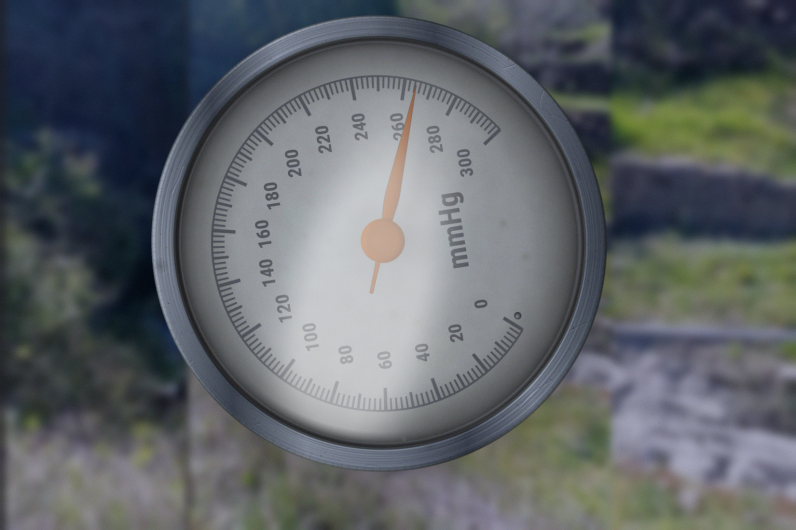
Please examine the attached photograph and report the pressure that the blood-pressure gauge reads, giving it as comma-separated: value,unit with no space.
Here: 264,mmHg
